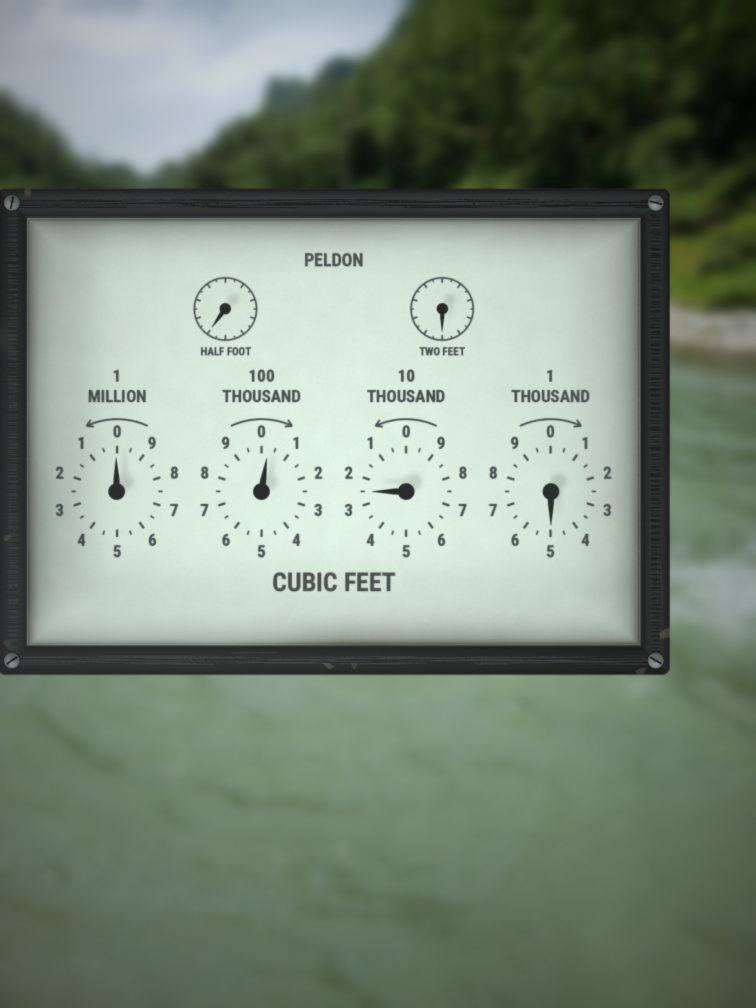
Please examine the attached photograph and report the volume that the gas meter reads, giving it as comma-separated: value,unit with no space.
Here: 2500,ft³
